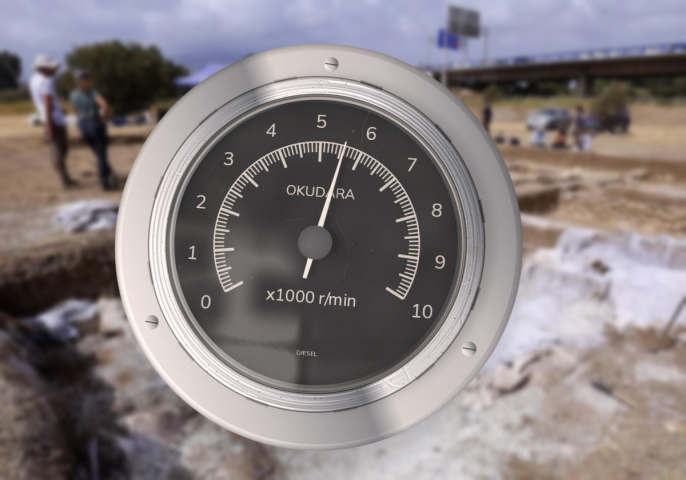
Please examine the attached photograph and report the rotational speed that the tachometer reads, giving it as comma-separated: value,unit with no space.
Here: 5600,rpm
